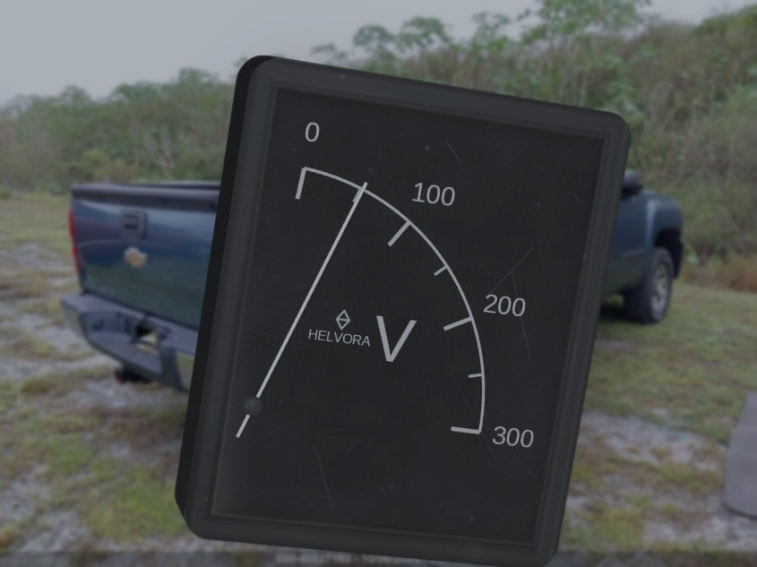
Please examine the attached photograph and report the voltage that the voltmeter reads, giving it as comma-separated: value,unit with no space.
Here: 50,V
